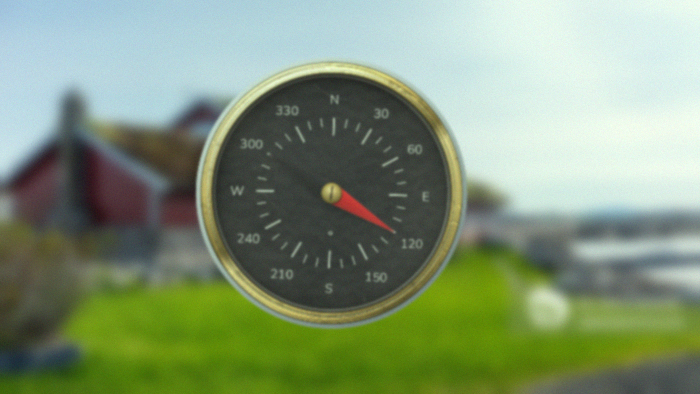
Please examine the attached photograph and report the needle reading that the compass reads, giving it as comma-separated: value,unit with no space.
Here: 120,°
